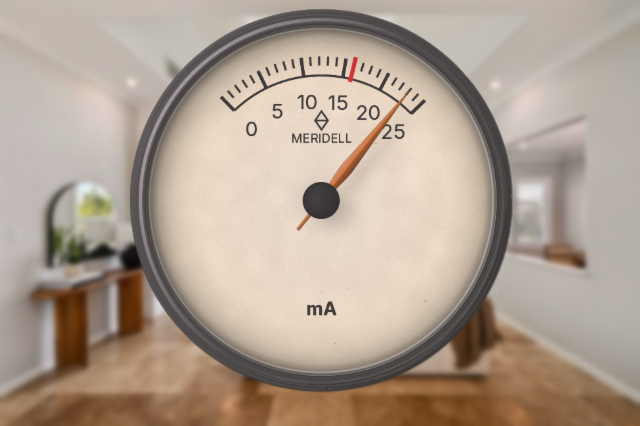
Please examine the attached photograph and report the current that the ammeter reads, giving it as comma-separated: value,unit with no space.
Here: 23,mA
